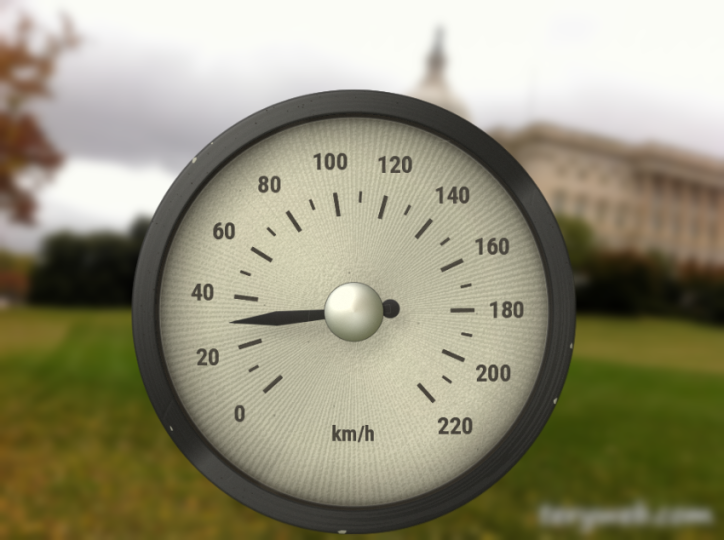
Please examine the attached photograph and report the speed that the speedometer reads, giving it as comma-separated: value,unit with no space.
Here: 30,km/h
